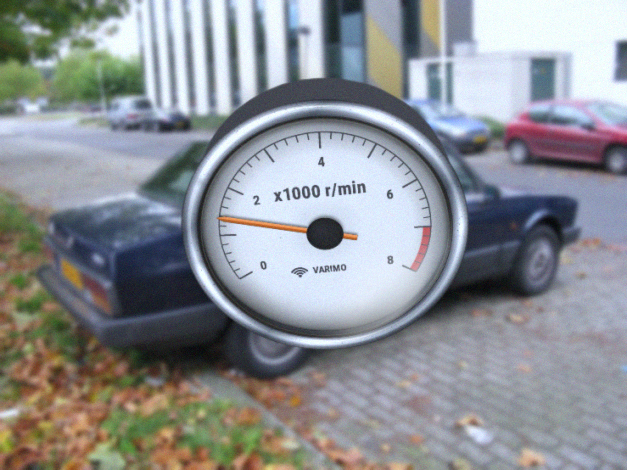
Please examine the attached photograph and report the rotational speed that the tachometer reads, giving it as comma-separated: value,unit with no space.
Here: 1400,rpm
